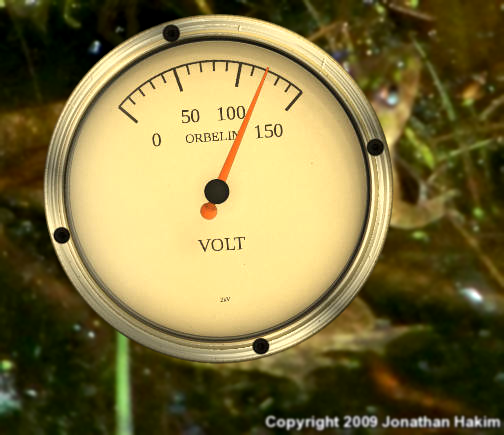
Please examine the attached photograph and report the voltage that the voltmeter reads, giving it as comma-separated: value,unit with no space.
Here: 120,V
